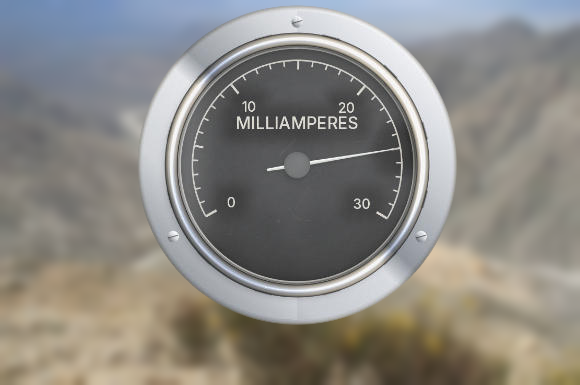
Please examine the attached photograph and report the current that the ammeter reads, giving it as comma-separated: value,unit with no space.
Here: 25,mA
